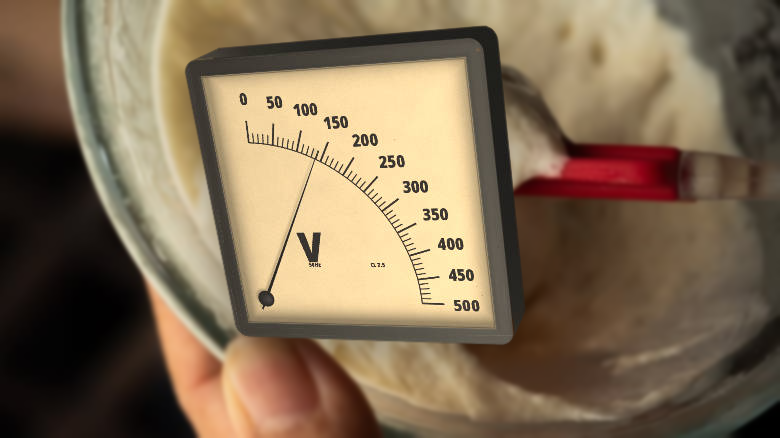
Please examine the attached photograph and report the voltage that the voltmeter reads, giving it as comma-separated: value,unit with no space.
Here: 140,V
